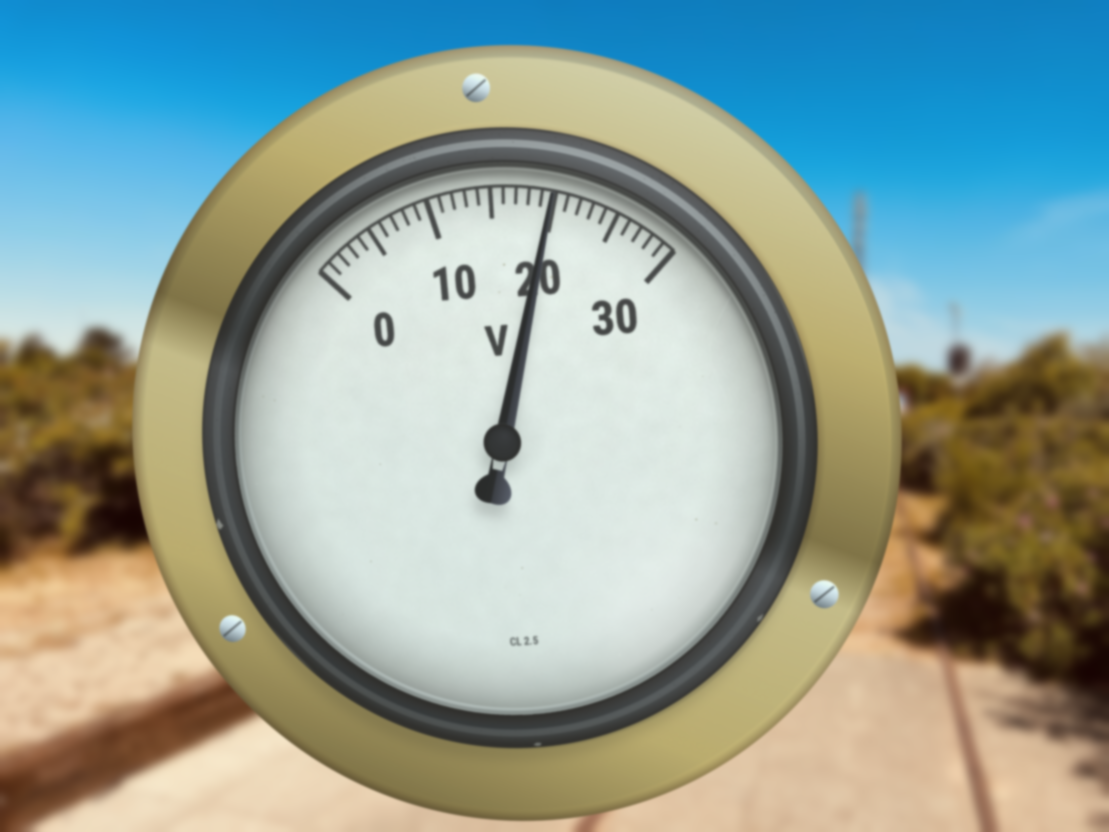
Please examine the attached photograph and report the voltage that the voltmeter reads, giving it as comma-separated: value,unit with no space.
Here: 20,V
